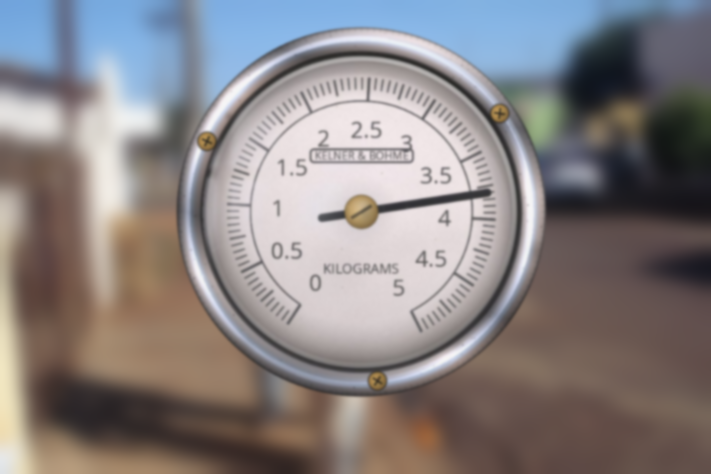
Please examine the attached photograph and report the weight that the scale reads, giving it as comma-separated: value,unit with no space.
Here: 3.8,kg
